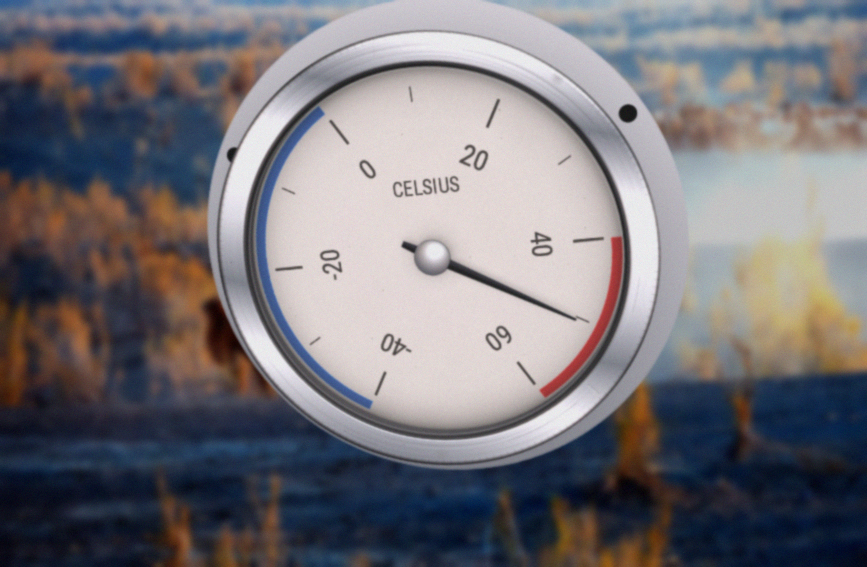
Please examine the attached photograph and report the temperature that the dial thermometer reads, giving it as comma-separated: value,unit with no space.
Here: 50,°C
